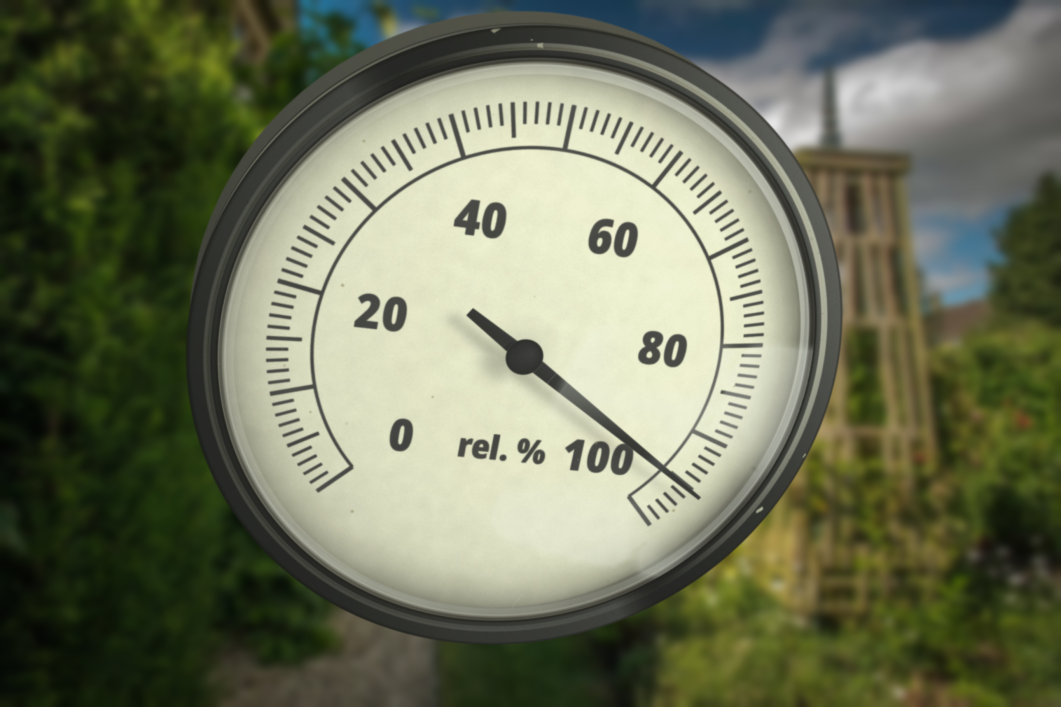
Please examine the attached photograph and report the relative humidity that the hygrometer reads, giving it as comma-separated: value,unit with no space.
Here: 95,%
